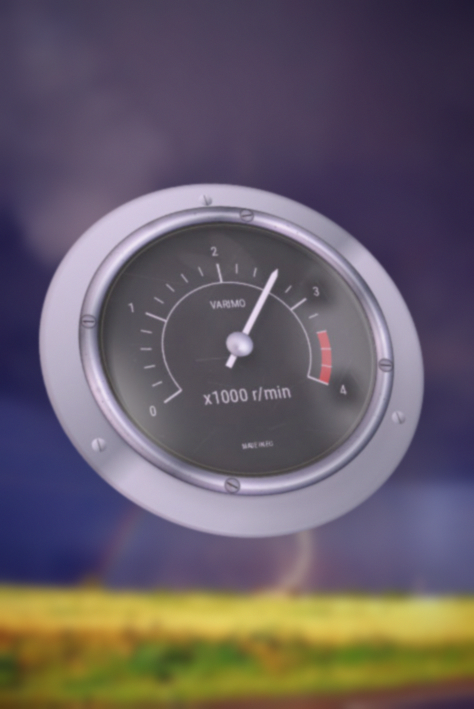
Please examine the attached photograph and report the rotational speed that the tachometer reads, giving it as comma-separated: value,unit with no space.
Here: 2600,rpm
